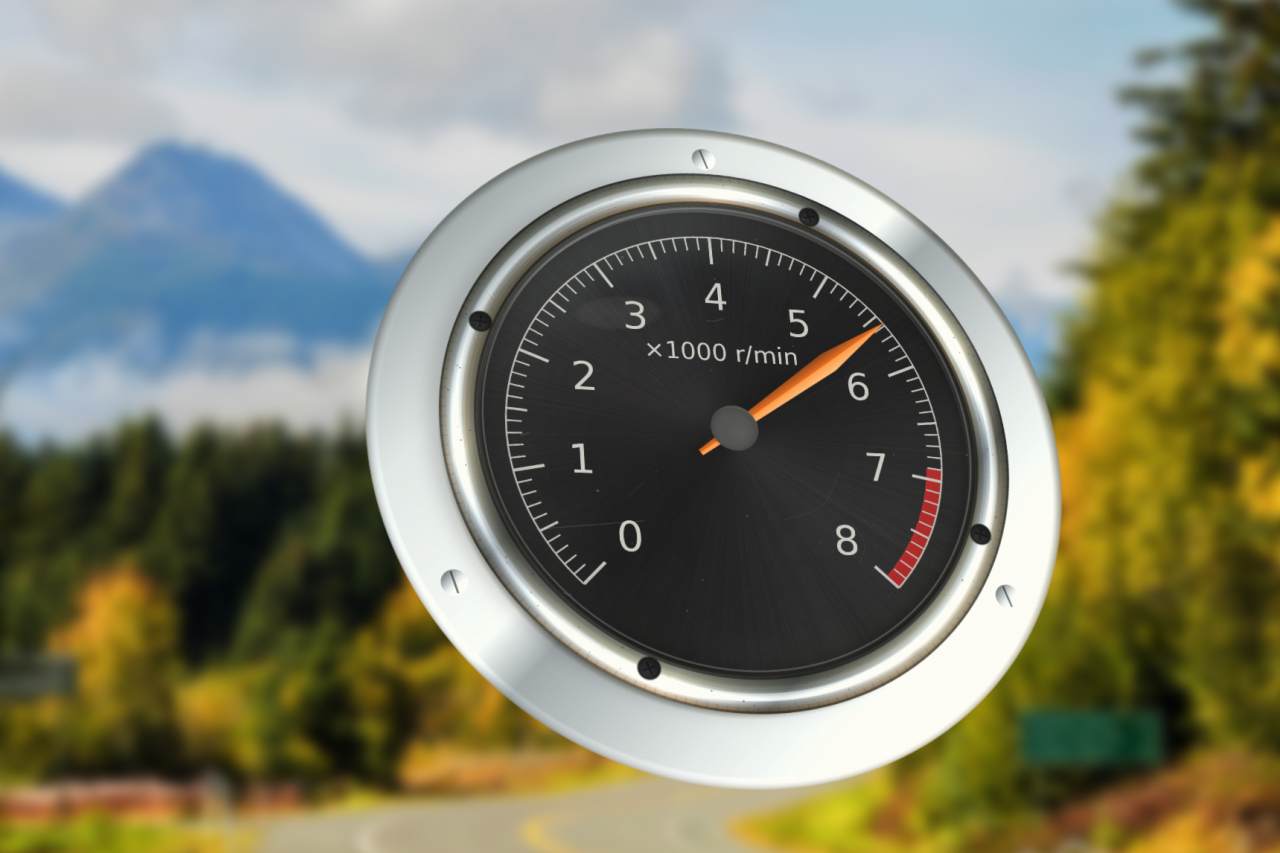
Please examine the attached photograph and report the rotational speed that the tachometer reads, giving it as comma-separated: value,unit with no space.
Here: 5600,rpm
